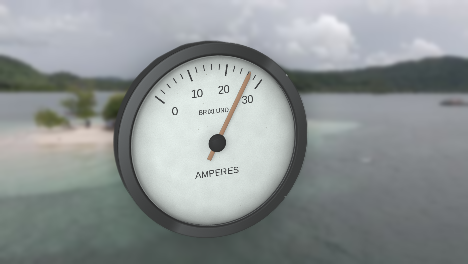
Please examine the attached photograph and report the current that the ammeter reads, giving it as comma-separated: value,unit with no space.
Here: 26,A
